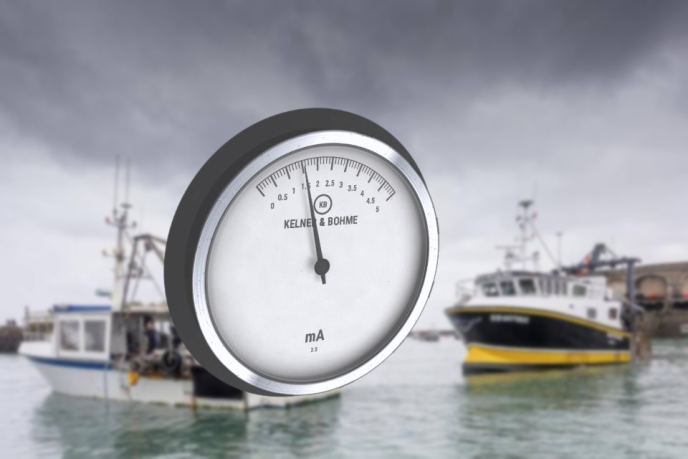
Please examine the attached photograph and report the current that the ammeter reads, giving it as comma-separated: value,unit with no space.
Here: 1.5,mA
